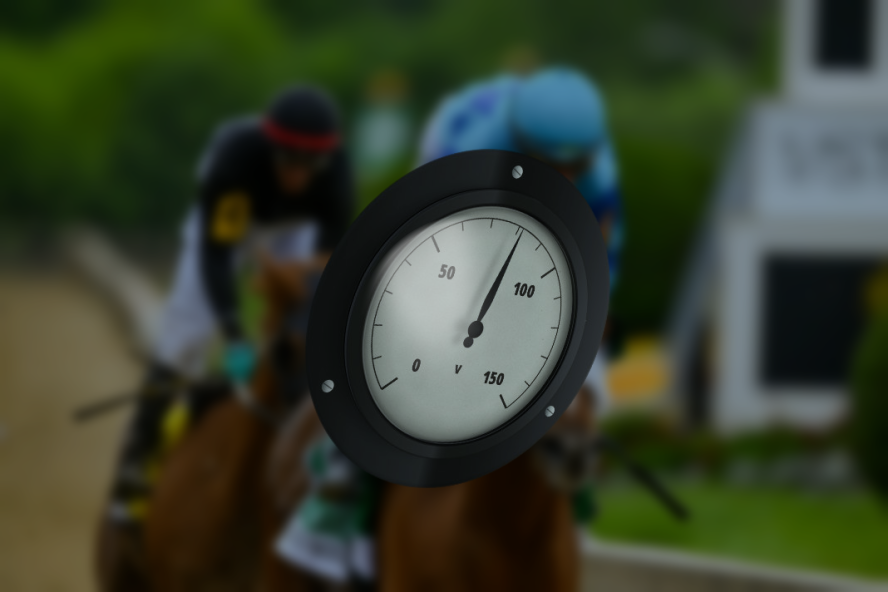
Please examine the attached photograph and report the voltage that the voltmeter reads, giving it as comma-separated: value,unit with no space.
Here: 80,V
